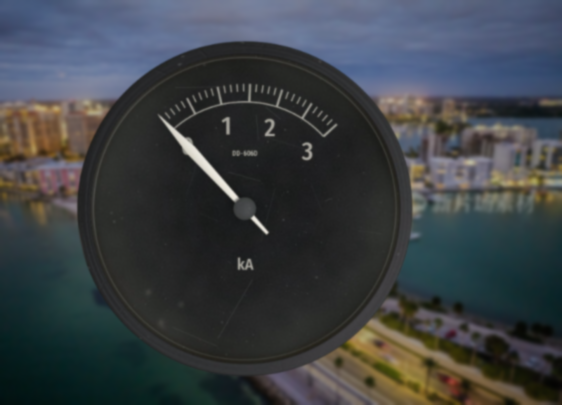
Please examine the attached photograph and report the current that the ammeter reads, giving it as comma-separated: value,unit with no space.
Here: 0,kA
